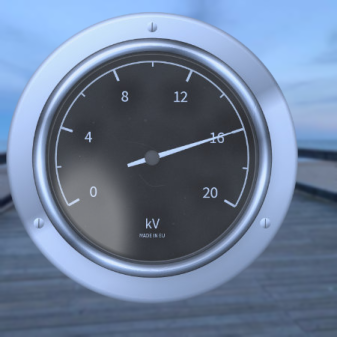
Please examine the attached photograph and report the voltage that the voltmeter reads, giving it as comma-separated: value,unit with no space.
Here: 16,kV
